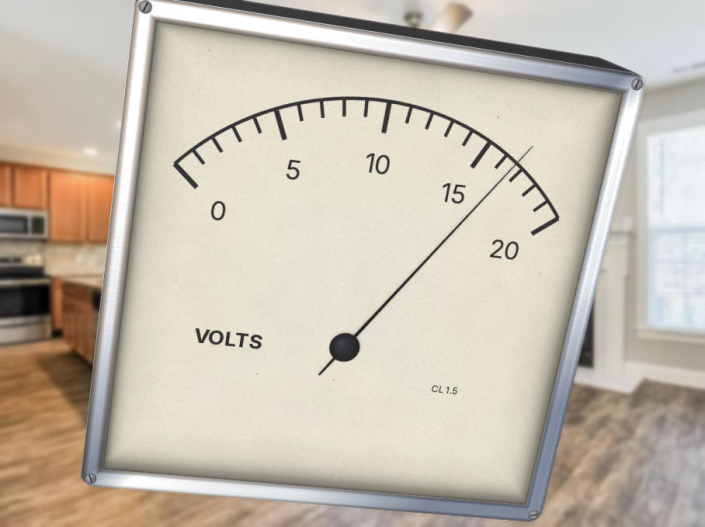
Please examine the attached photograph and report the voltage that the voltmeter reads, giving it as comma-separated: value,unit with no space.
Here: 16.5,V
